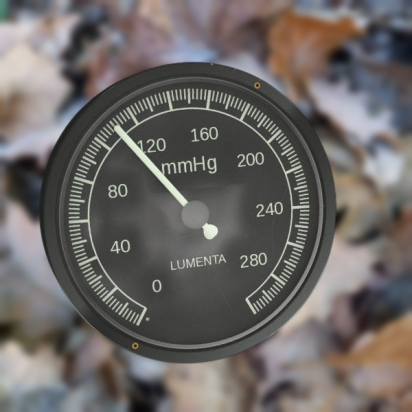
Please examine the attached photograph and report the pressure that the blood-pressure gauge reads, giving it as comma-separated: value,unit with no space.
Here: 110,mmHg
